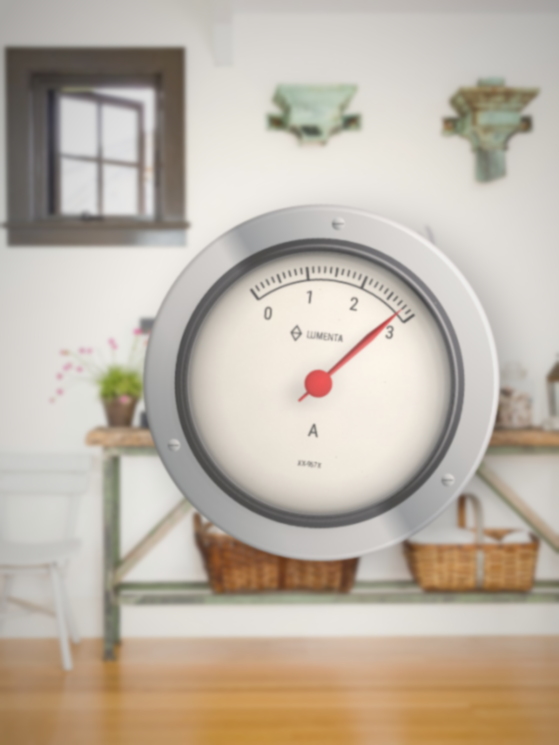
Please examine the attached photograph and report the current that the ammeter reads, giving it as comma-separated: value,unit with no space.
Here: 2.8,A
